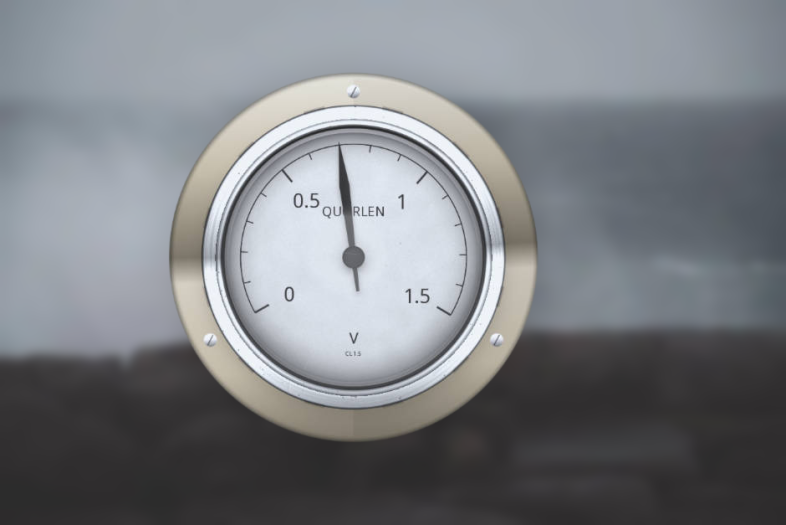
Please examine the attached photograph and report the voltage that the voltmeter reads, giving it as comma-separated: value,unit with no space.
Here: 0.7,V
